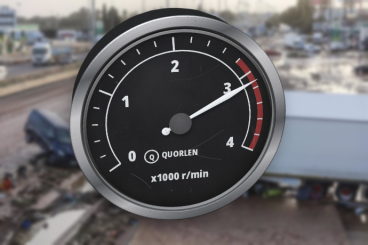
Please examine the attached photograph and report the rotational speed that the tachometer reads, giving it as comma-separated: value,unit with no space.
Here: 3100,rpm
